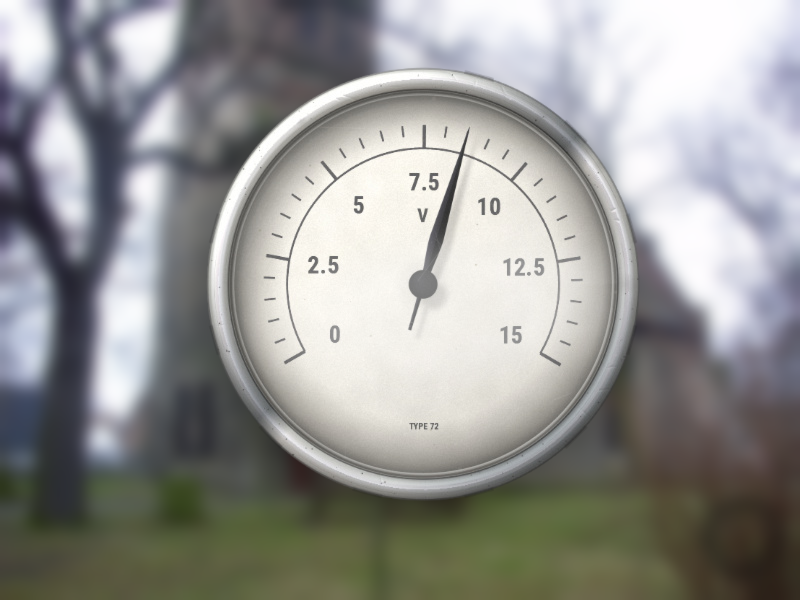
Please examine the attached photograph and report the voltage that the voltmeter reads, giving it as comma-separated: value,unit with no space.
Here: 8.5,V
